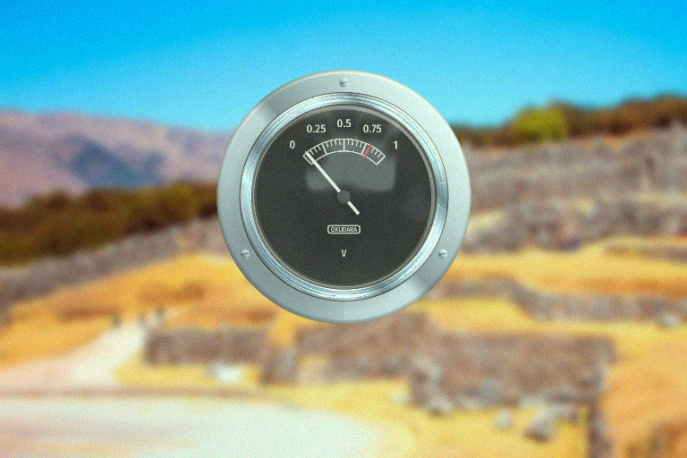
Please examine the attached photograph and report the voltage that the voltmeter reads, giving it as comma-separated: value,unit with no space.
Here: 0.05,V
